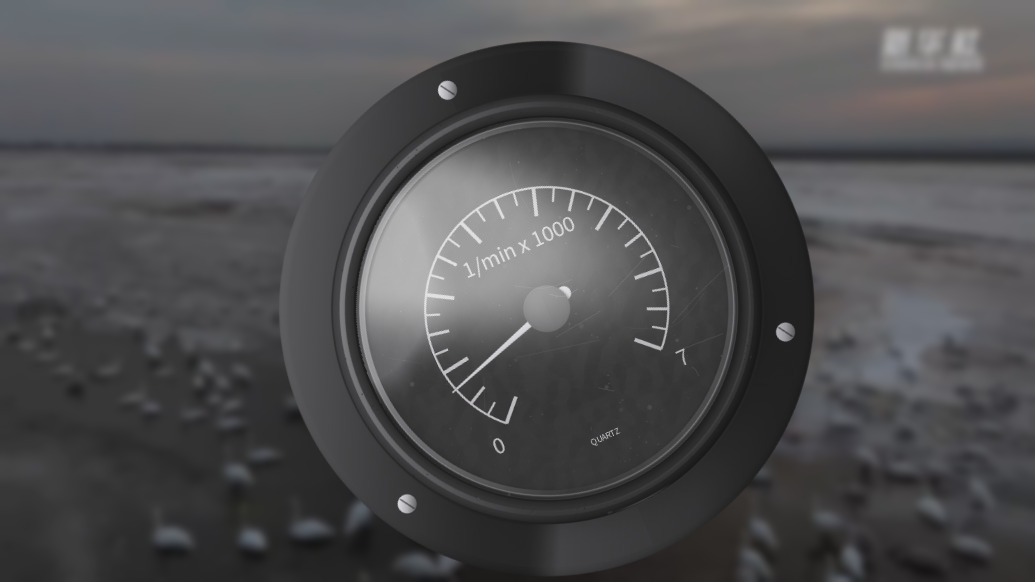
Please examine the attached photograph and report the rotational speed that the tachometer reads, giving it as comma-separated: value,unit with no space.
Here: 750,rpm
